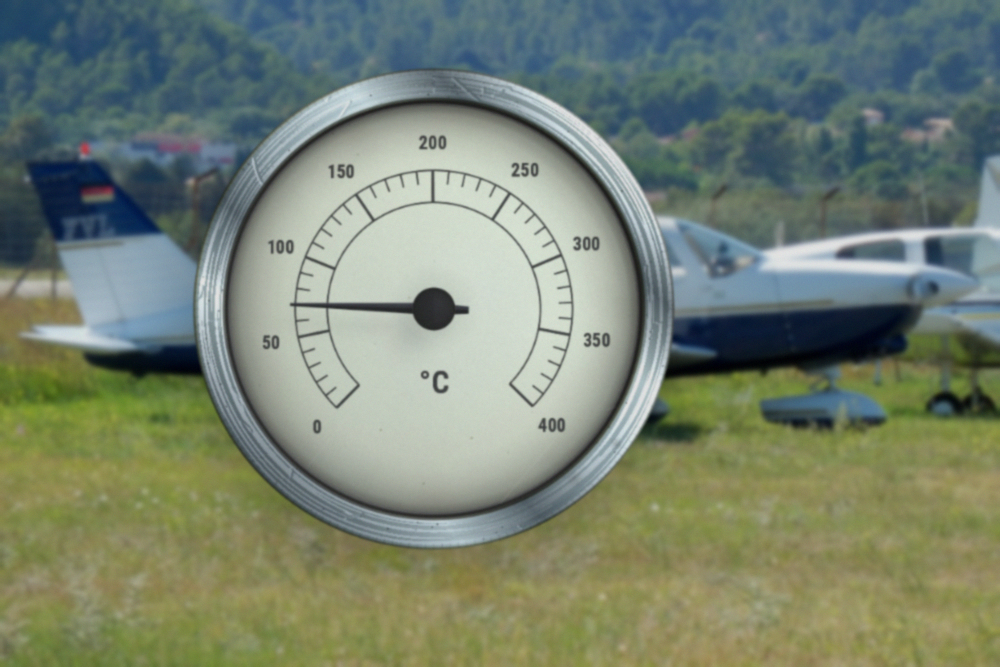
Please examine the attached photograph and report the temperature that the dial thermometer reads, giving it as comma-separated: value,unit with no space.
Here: 70,°C
